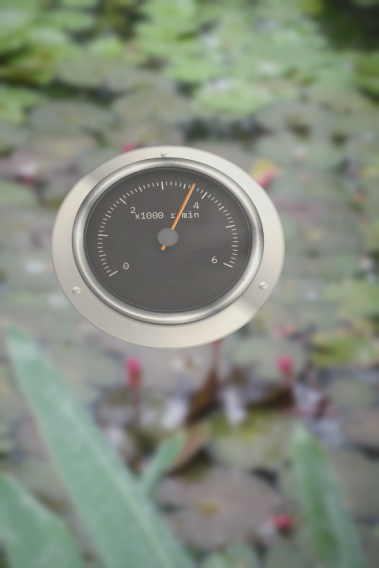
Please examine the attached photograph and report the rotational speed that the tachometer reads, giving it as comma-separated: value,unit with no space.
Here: 3700,rpm
